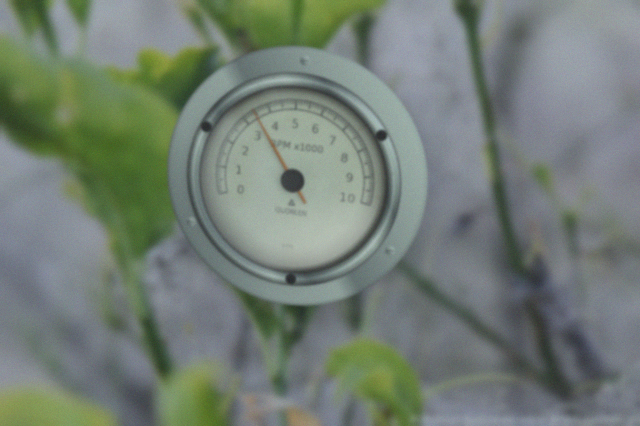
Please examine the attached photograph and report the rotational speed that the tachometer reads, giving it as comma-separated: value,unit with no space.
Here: 3500,rpm
